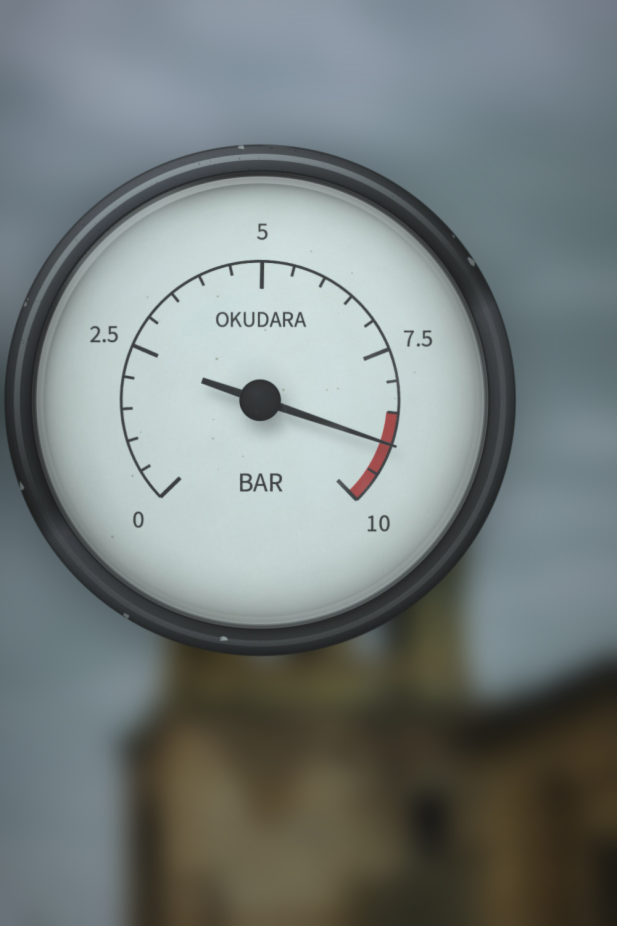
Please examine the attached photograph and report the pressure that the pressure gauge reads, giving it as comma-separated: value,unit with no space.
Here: 9,bar
